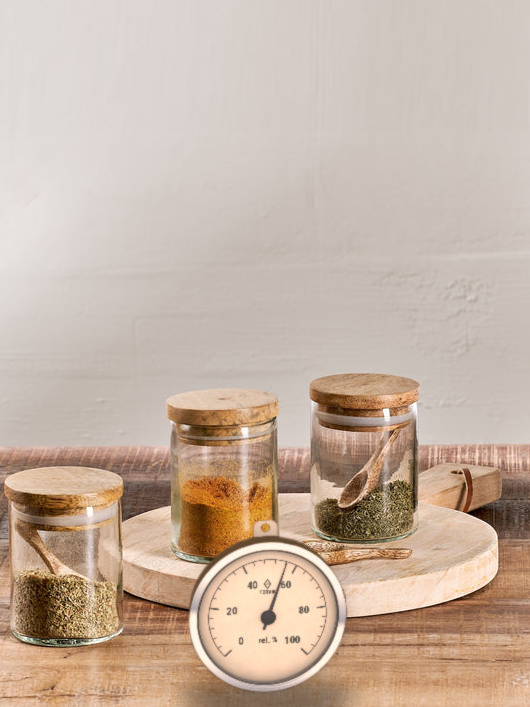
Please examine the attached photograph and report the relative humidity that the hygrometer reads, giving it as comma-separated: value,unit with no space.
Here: 56,%
